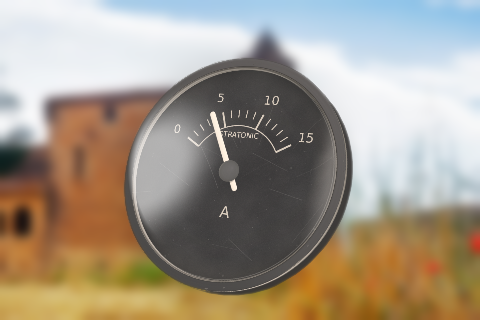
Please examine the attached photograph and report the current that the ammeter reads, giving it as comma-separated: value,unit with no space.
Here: 4,A
